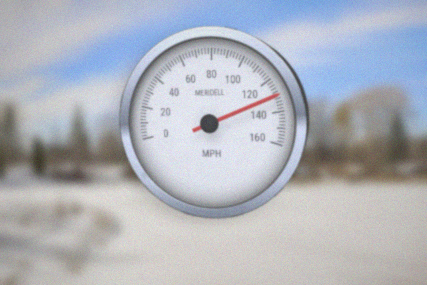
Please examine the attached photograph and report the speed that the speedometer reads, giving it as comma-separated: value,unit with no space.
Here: 130,mph
